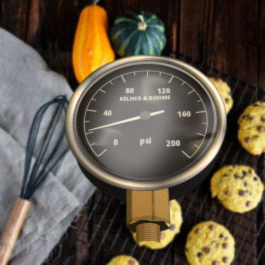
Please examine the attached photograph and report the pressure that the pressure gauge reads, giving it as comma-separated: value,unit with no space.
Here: 20,psi
